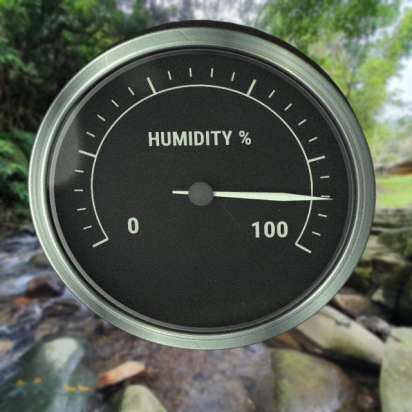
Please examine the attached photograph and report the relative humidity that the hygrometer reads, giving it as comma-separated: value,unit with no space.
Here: 88,%
